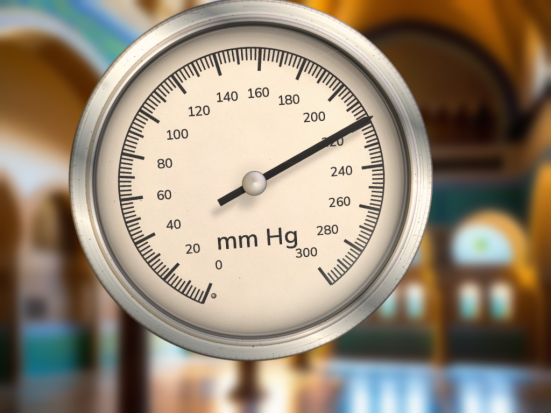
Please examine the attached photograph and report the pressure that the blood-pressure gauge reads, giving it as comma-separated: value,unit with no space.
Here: 218,mmHg
